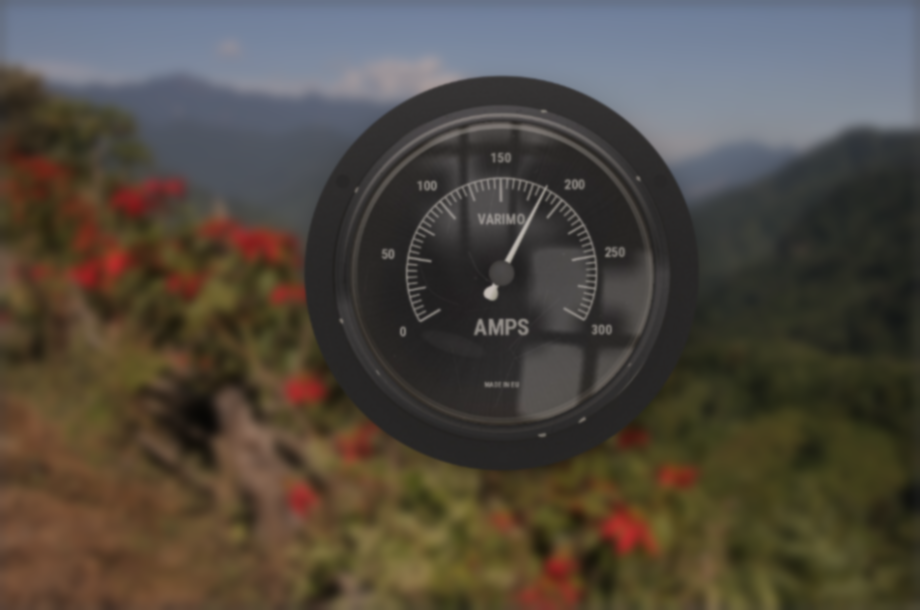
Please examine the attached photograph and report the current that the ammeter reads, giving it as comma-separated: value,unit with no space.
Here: 185,A
